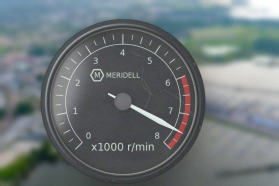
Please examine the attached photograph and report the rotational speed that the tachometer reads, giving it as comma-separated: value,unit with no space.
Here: 7500,rpm
